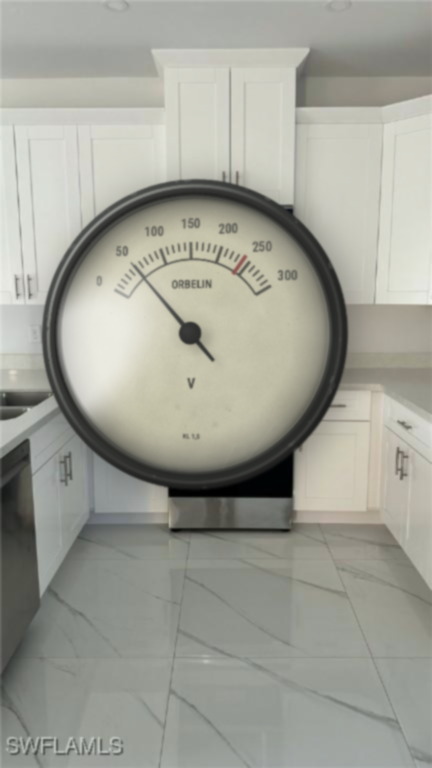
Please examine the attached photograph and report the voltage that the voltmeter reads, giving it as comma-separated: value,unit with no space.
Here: 50,V
